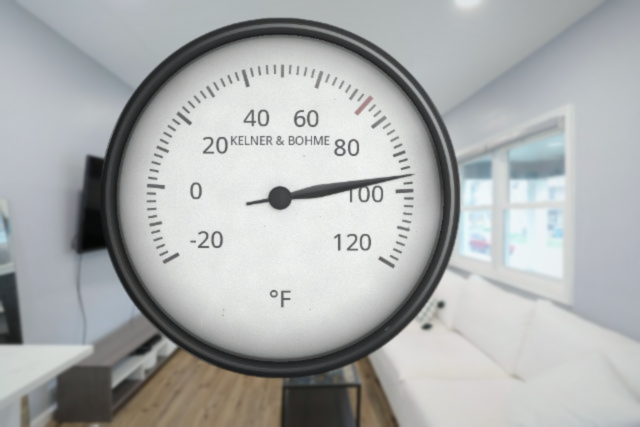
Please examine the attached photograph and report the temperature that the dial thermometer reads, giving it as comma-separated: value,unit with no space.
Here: 96,°F
